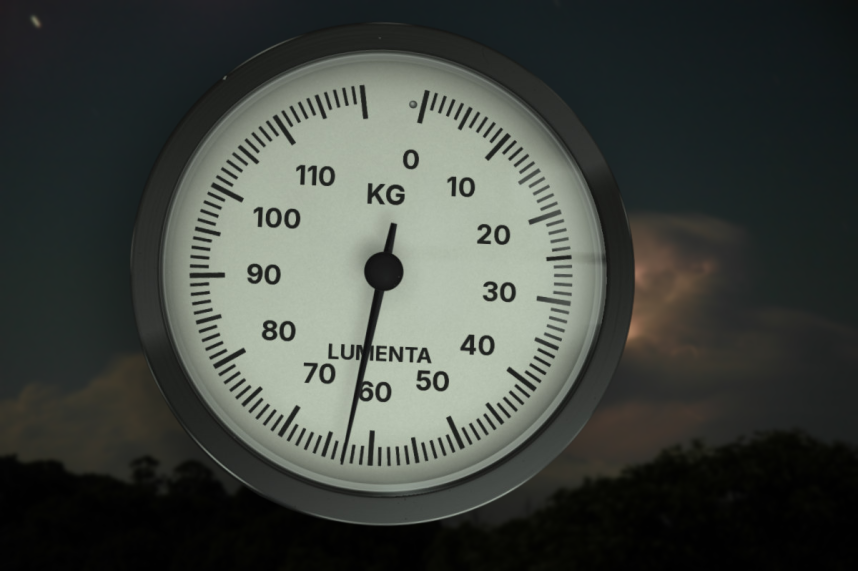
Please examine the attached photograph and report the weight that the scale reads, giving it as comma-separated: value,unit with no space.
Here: 63,kg
